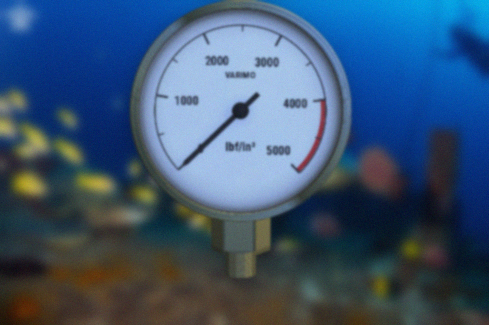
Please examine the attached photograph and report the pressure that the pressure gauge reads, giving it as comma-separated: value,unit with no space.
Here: 0,psi
